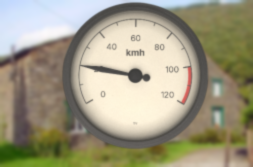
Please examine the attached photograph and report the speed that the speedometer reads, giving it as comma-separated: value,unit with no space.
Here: 20,km/h
